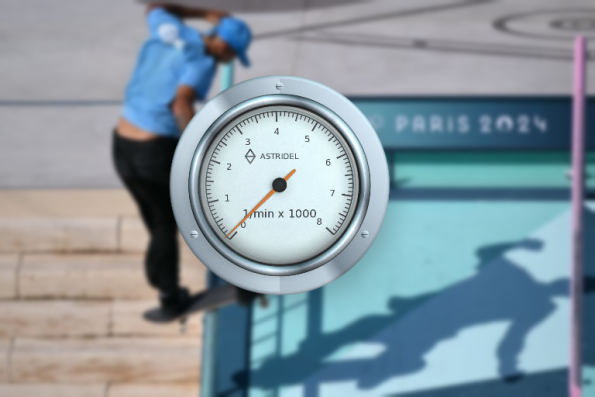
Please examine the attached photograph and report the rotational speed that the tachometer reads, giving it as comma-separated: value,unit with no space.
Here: 100,rpm
